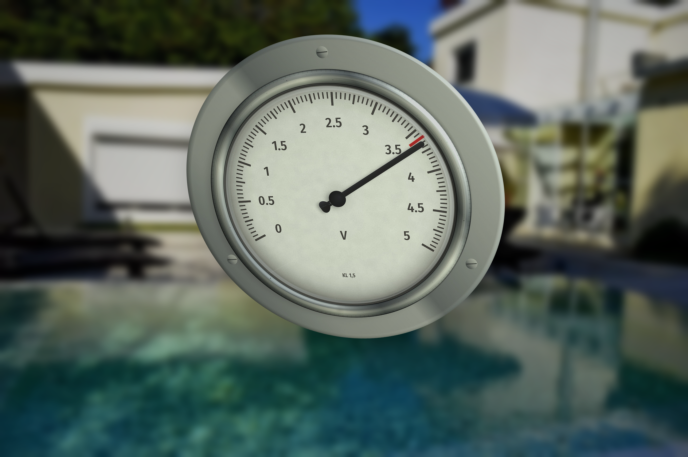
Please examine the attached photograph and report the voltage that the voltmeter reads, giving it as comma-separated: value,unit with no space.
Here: 3.65,V
